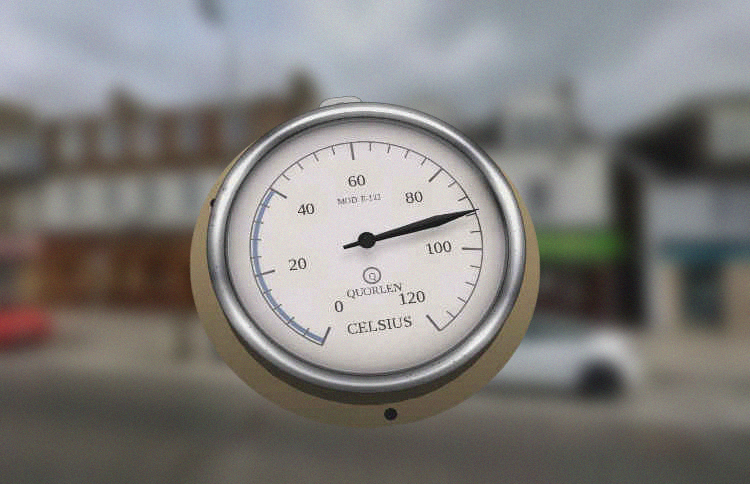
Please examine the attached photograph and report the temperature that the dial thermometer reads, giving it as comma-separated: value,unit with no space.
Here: 92,°C
